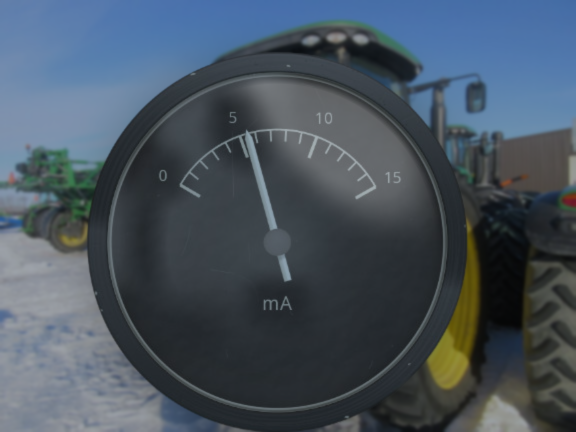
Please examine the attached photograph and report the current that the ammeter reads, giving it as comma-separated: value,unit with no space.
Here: 5.5,mA
